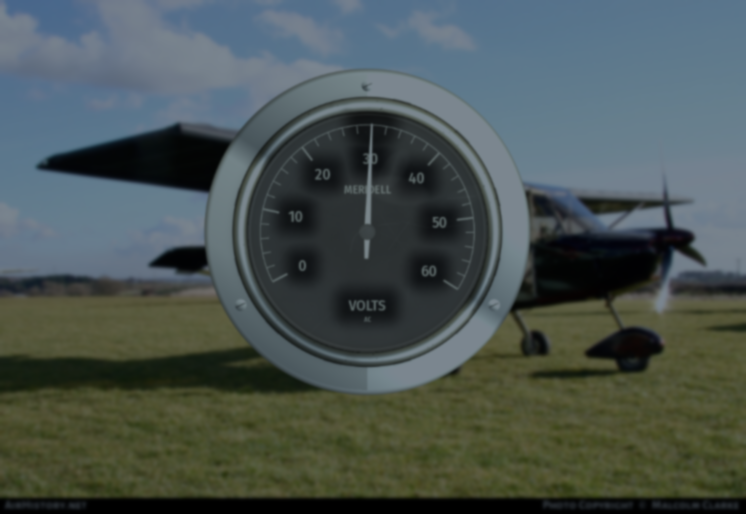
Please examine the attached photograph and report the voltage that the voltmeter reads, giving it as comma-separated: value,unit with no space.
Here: 30,V
